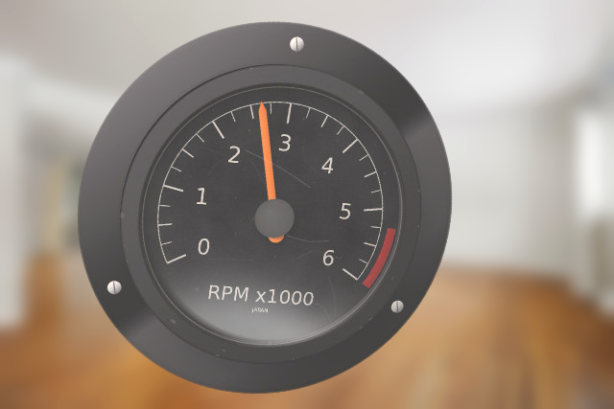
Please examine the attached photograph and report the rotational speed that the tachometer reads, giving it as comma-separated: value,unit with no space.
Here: 2625,rpm
